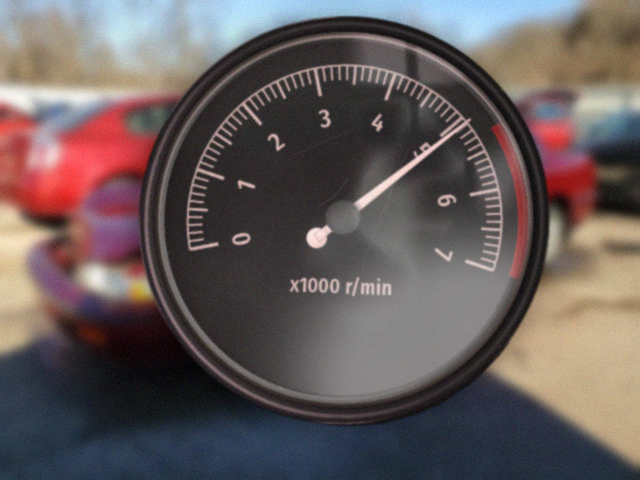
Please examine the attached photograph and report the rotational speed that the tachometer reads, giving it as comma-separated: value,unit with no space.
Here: 5100,rpm
